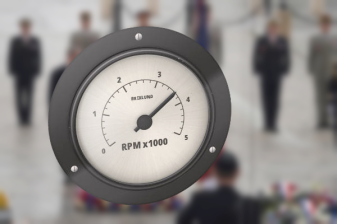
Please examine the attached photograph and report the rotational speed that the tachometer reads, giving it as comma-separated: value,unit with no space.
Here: 3600,rpm
